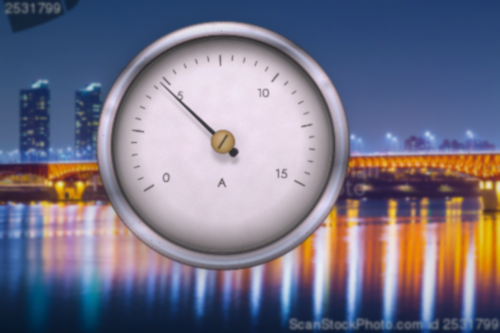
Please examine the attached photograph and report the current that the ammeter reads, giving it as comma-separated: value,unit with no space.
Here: 4.75,A
